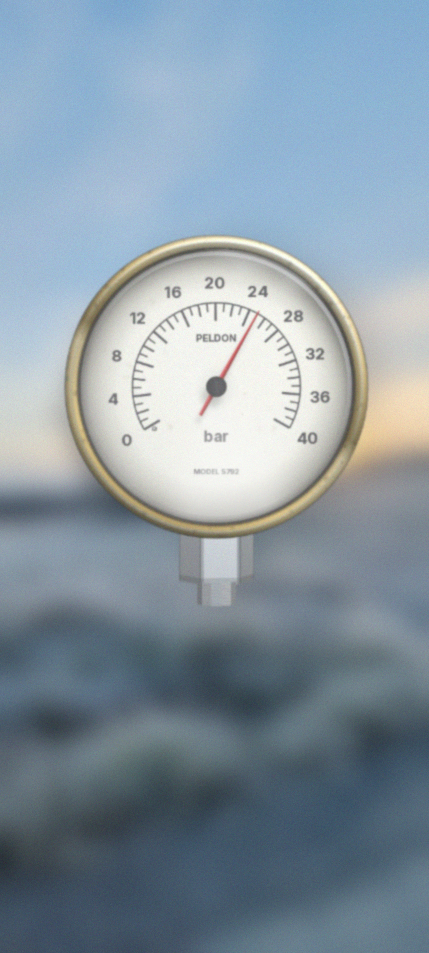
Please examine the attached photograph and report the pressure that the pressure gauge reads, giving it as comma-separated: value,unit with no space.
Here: 25,bar
